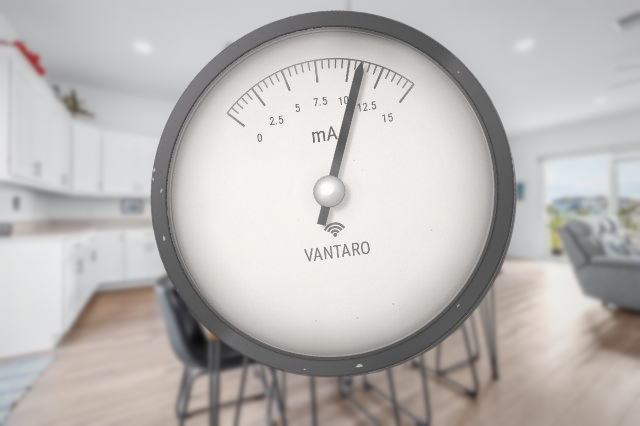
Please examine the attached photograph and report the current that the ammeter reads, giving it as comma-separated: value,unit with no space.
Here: 11,mA
